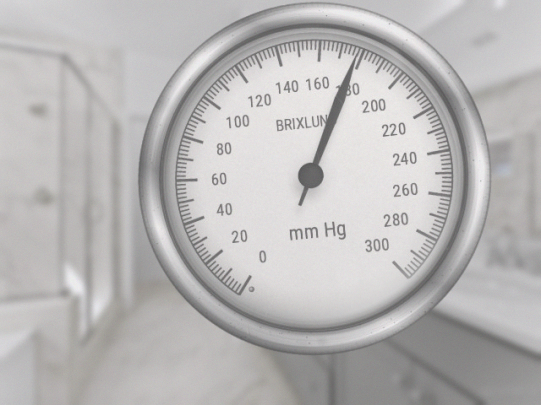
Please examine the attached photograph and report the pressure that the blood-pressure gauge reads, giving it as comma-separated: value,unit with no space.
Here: 178,mmHg
